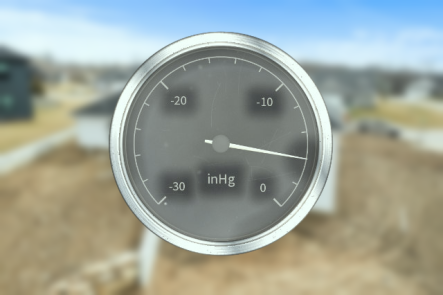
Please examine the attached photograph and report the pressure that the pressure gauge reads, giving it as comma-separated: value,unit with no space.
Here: -4,inHg
